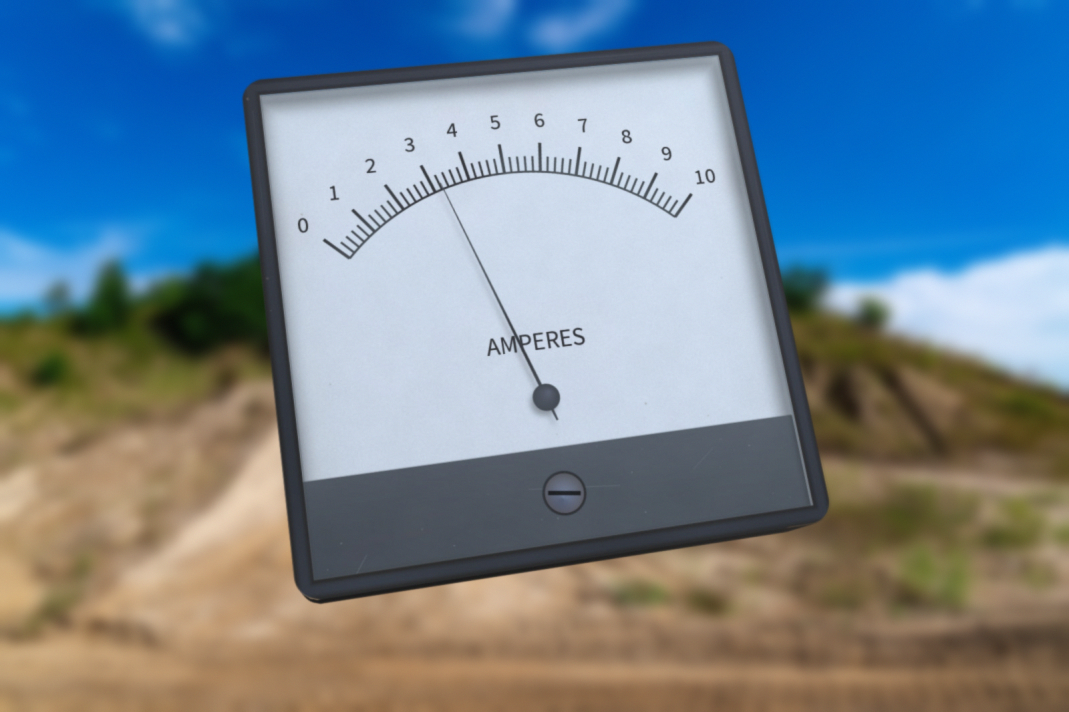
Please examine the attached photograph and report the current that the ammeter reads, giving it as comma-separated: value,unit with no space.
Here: 3.2,A
